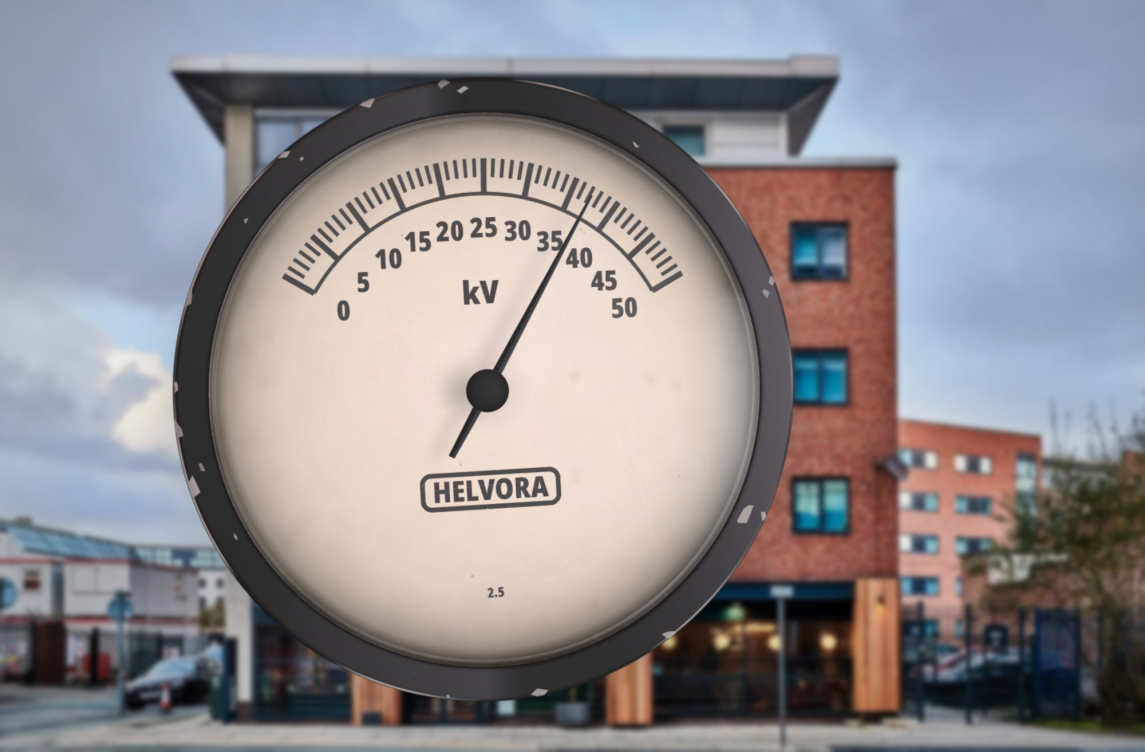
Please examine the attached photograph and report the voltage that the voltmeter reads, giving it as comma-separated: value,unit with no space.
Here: 37,kV
